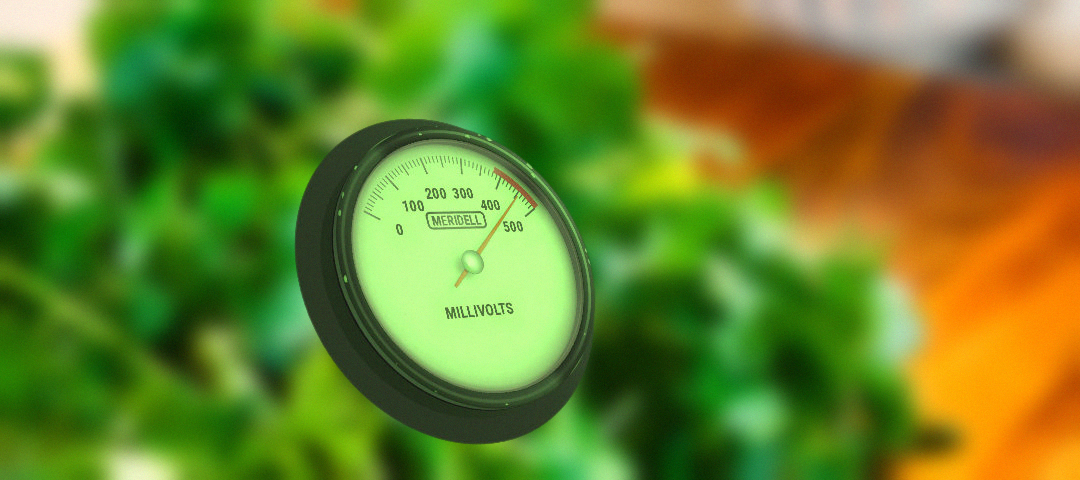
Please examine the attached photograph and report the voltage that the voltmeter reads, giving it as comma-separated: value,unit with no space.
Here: 450,mV
